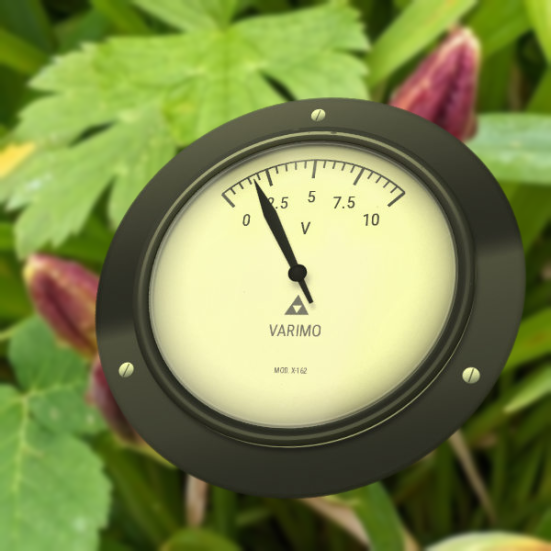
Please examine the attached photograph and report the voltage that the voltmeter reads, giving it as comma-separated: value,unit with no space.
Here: 1.75,V
